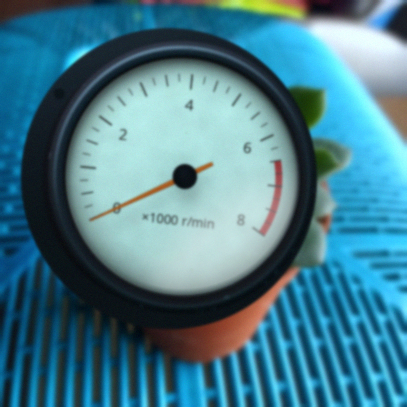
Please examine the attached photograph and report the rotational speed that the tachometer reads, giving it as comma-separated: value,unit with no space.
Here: 0,rpm
